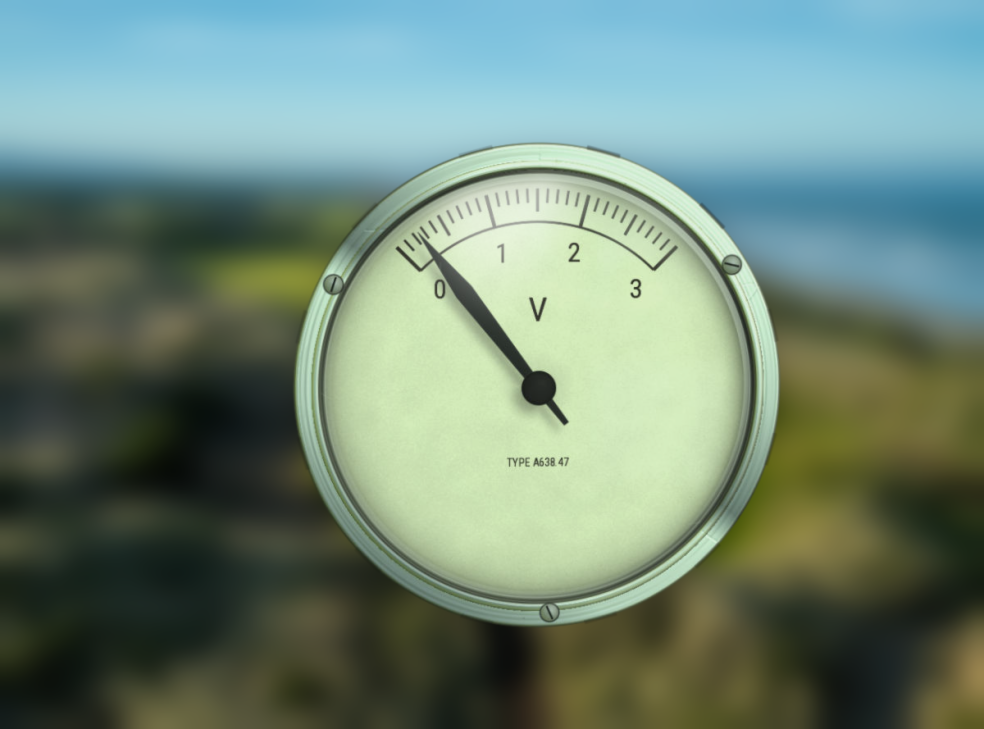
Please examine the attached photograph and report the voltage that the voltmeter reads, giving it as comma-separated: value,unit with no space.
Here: 0.25,V
